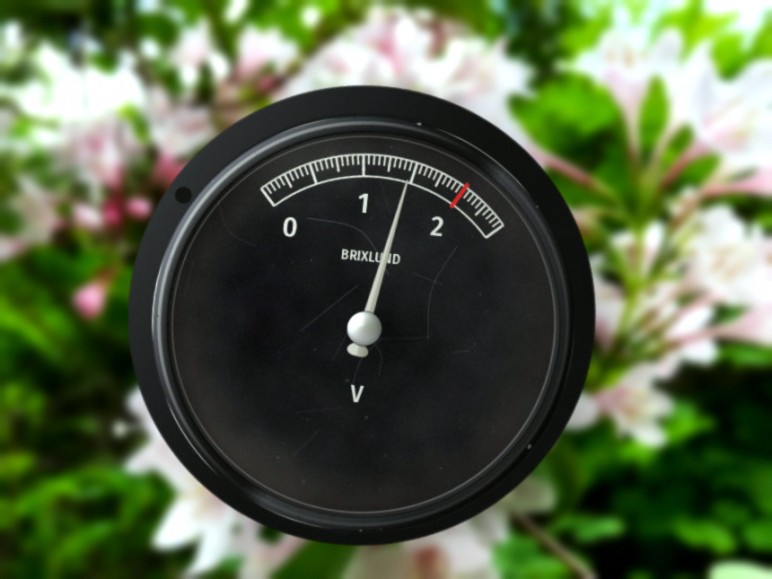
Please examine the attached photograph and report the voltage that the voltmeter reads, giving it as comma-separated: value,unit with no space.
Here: 1.45,V
